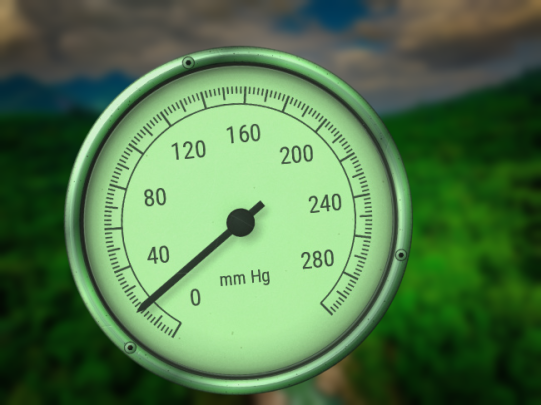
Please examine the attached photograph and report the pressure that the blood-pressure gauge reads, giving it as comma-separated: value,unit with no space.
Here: 20,mmHg
